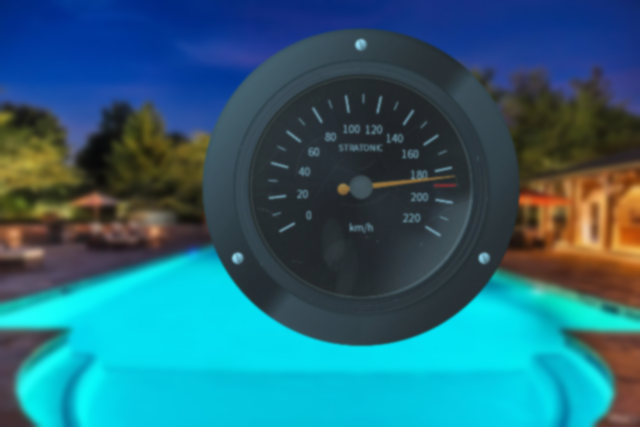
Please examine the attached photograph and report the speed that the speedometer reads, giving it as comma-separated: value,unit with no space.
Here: 185,km/h
